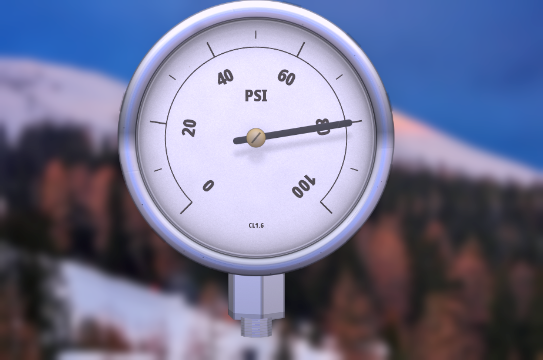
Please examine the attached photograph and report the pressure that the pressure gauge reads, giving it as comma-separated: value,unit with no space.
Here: 80,psi
